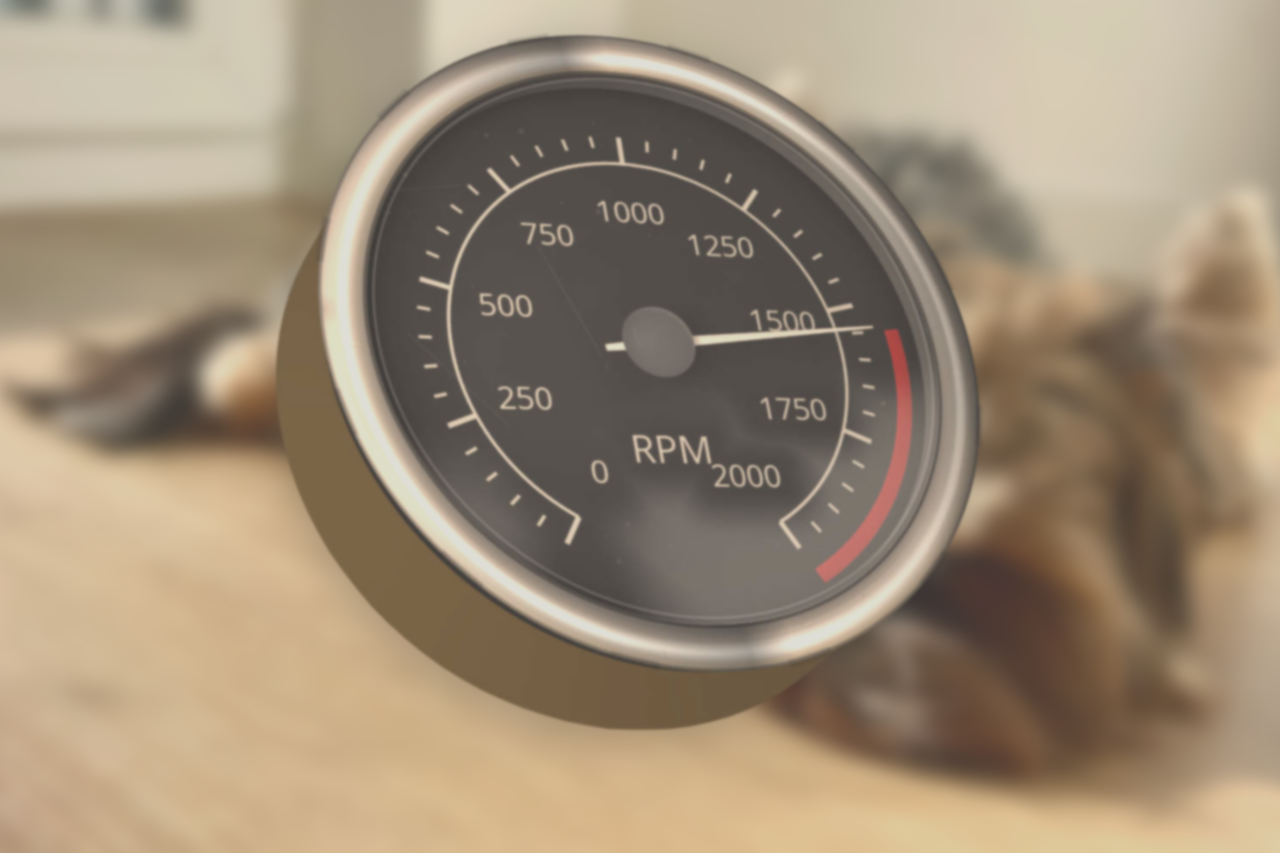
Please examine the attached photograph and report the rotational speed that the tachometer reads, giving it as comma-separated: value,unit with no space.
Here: 1550,rpm
